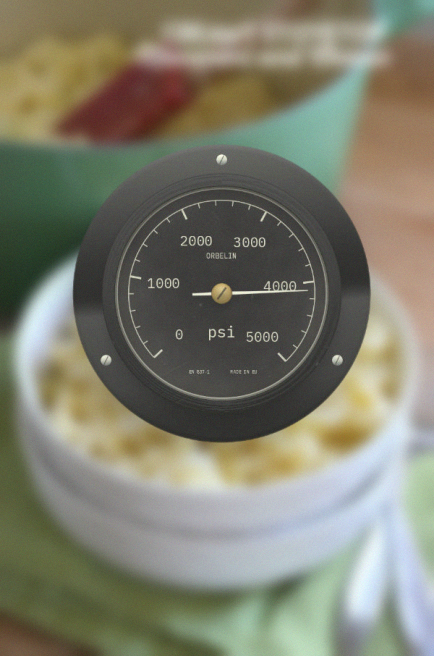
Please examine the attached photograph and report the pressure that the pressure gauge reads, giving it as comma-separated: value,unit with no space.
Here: 4100,psi
